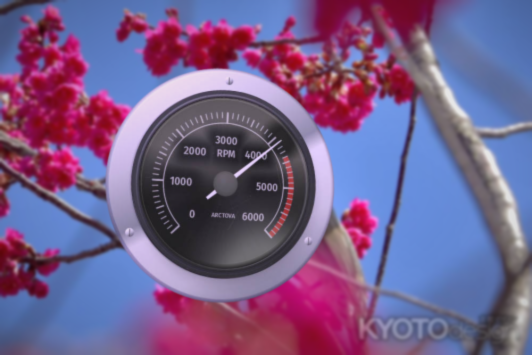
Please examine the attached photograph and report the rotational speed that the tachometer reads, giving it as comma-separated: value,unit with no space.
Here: 4100,rpm
